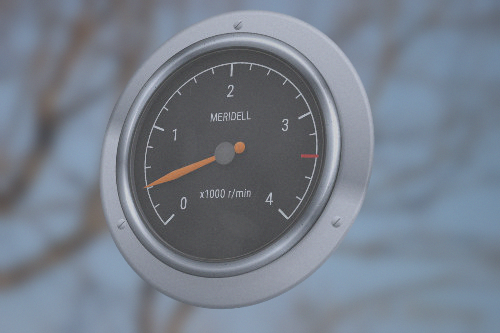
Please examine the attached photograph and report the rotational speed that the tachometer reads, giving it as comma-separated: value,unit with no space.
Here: 400,rpm
